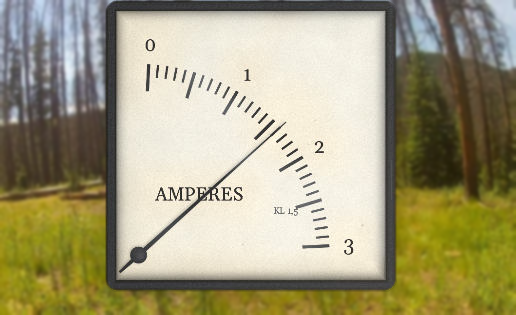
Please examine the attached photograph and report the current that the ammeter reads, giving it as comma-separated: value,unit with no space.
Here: 1.6,A
